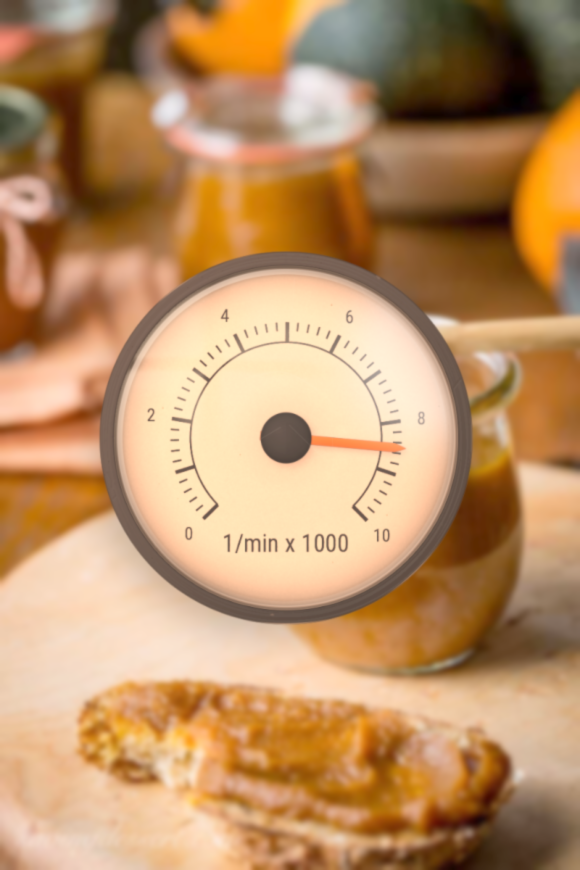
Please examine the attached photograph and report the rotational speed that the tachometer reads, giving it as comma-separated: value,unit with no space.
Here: 8500,rpm
